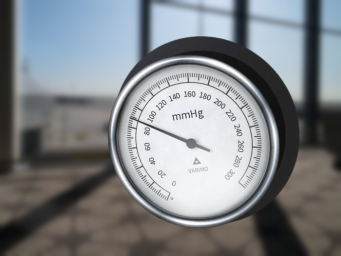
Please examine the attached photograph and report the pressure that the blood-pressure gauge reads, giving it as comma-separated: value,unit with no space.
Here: 90,mmHg
